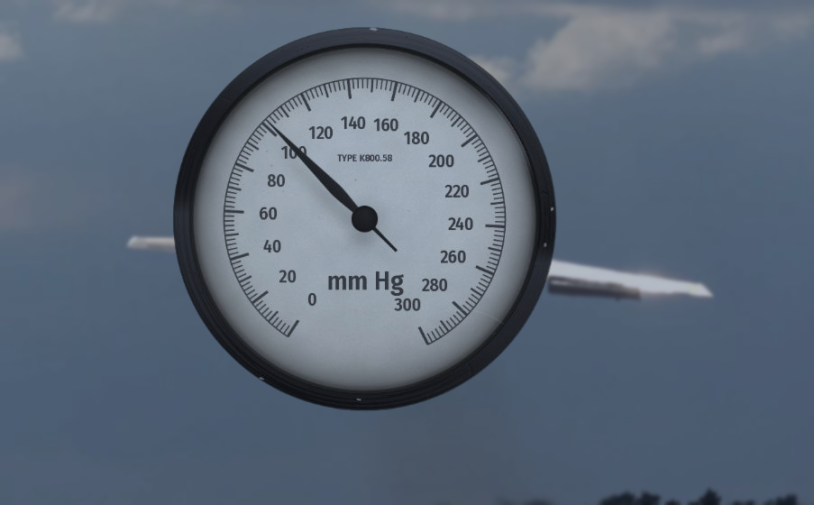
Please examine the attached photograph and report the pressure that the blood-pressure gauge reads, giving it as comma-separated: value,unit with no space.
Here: 102,mmHg
